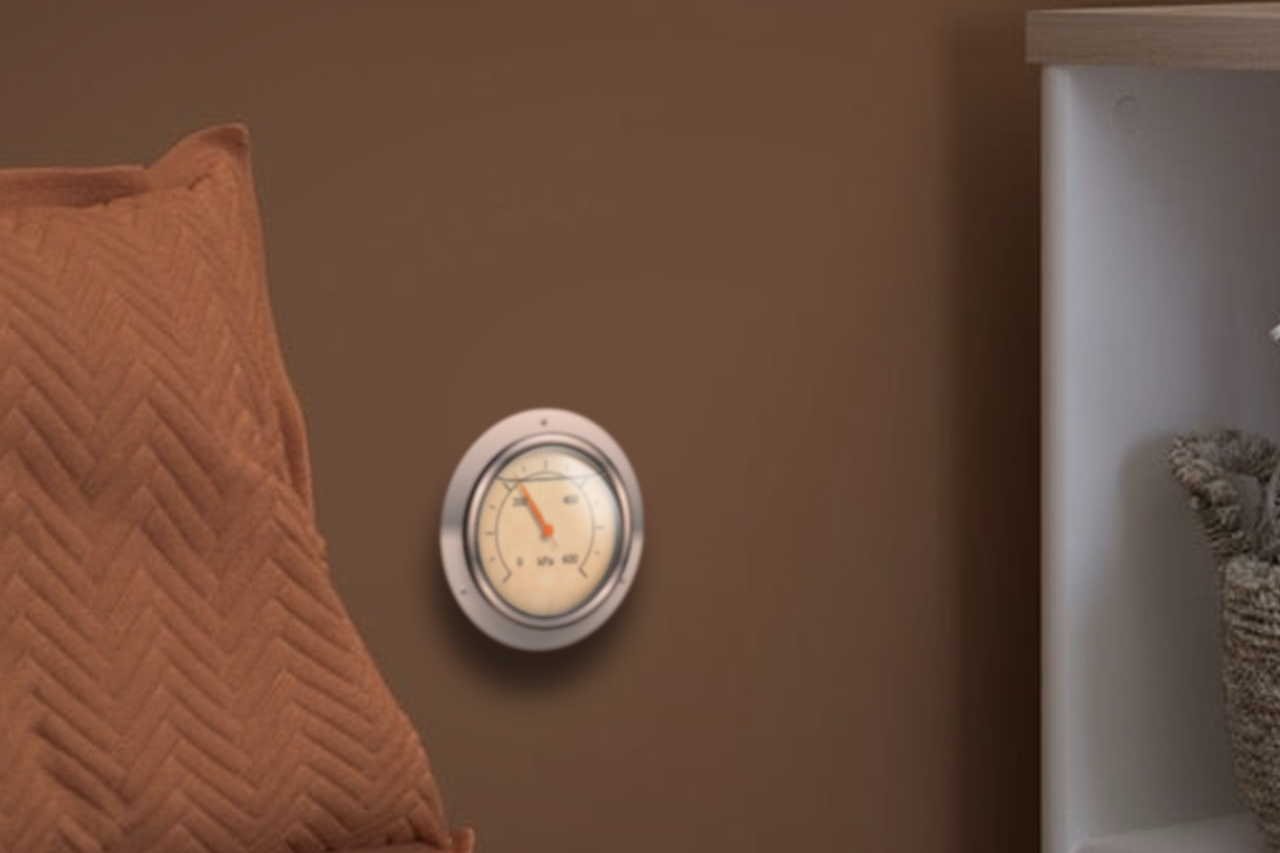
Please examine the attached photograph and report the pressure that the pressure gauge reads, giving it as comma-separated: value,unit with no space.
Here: 225,kPa
